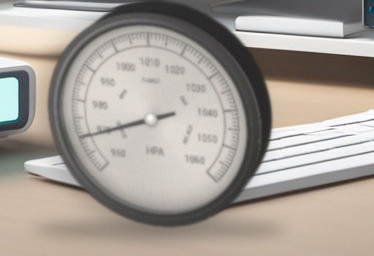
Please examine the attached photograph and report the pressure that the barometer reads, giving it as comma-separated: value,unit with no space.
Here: 970,hPa
